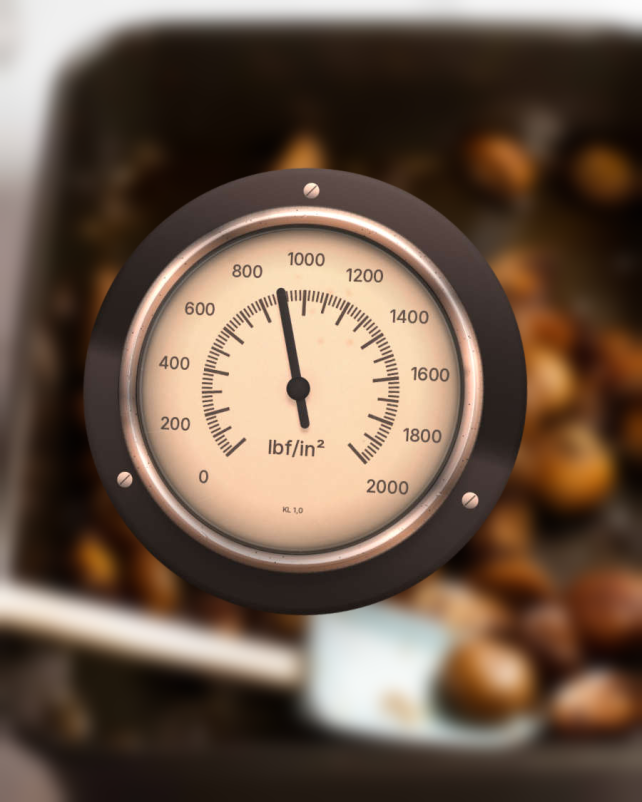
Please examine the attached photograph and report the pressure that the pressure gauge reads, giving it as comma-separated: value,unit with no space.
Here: 900,psi
